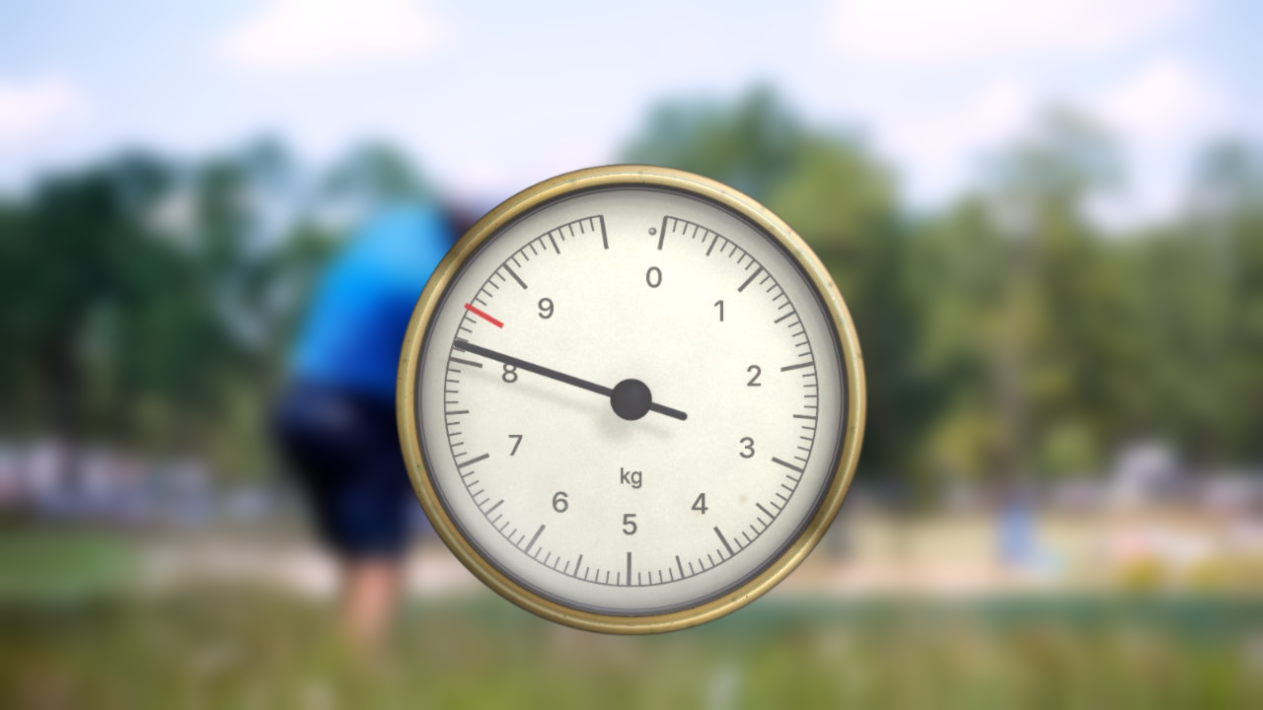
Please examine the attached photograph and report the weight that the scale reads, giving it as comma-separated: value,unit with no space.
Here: 8.15,kg
